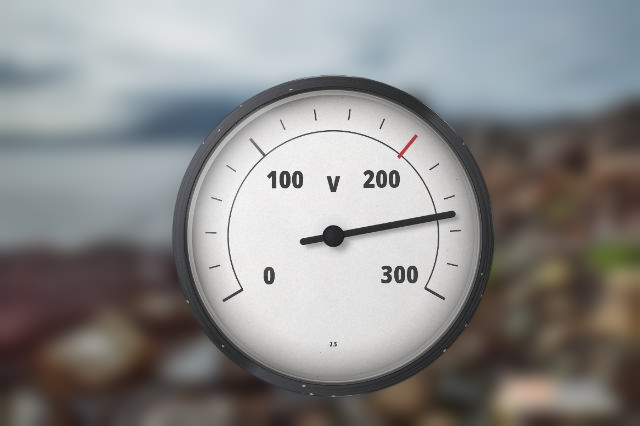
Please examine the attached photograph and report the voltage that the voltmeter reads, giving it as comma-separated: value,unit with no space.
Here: 250,V
